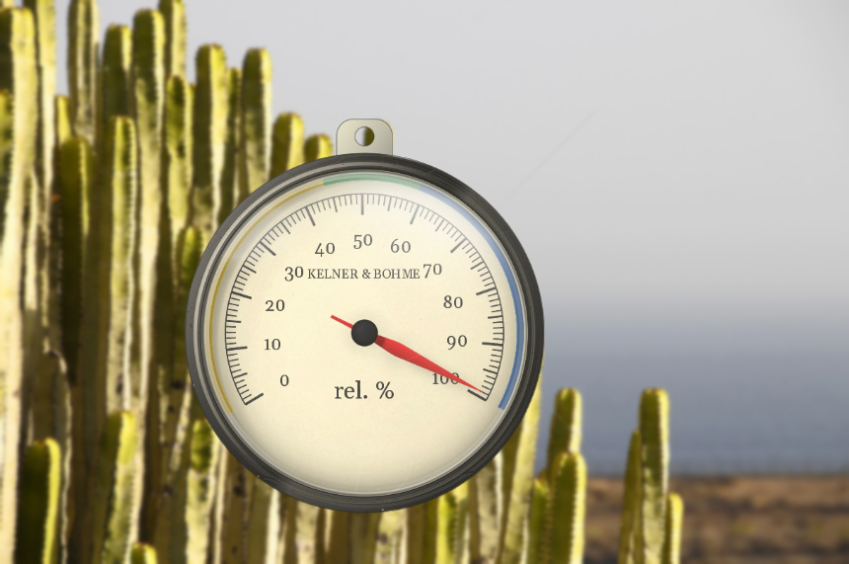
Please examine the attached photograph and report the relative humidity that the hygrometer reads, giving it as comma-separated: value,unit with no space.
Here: 99,%
